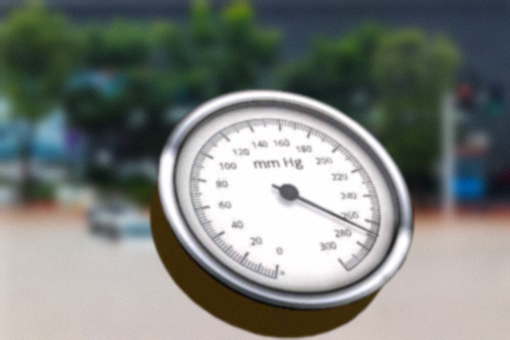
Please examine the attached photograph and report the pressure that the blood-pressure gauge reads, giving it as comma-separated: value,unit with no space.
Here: 270,mmHg
